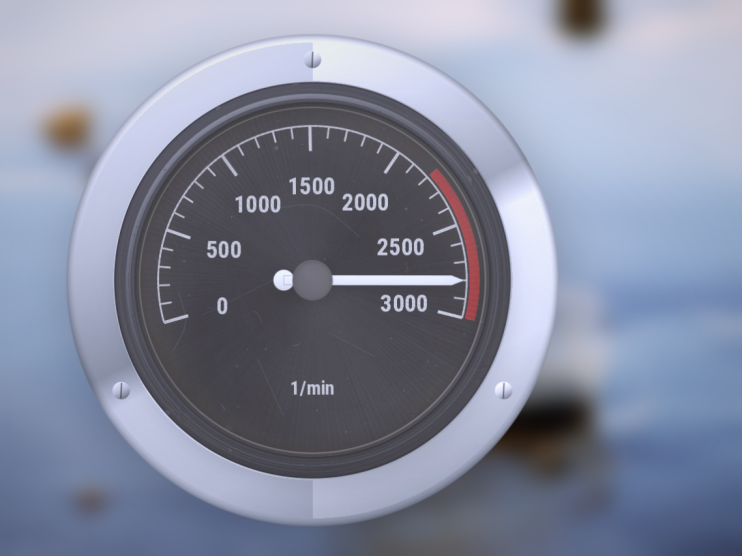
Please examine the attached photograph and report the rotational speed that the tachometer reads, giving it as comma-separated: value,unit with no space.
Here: 2800,rpm
